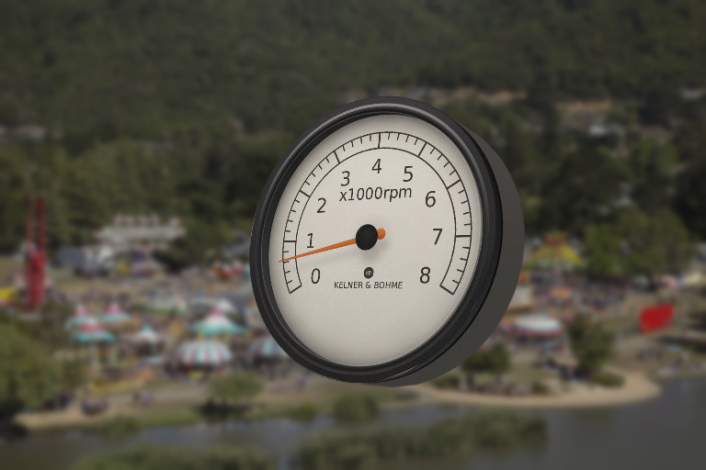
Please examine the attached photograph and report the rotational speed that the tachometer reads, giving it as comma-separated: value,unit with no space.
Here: 600,rpm
